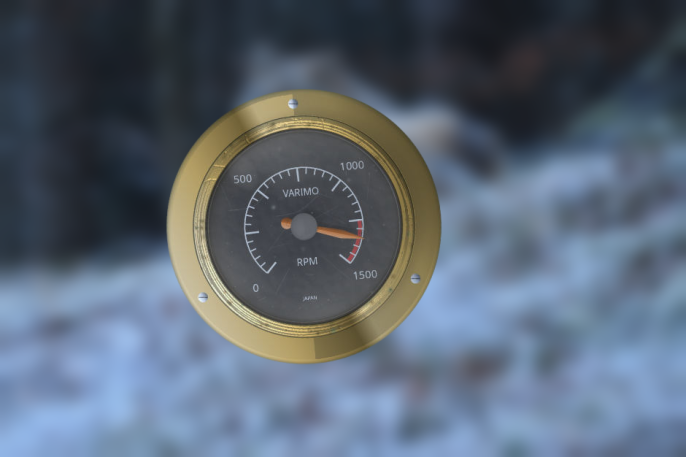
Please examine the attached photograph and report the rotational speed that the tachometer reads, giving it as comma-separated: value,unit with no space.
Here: 1350,rpm
